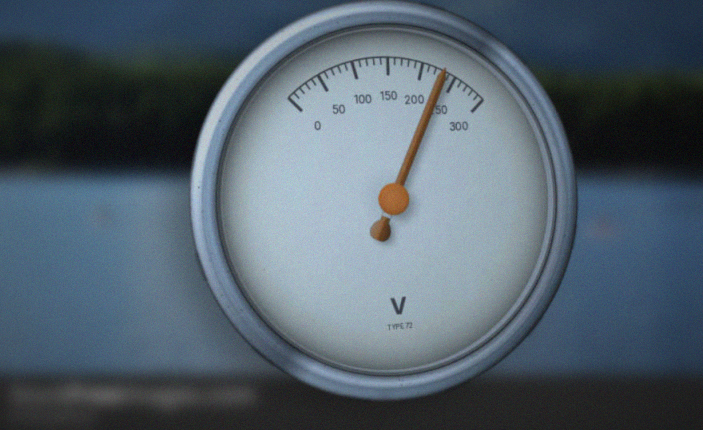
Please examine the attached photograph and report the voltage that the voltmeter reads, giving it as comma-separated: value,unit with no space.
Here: 230,V
